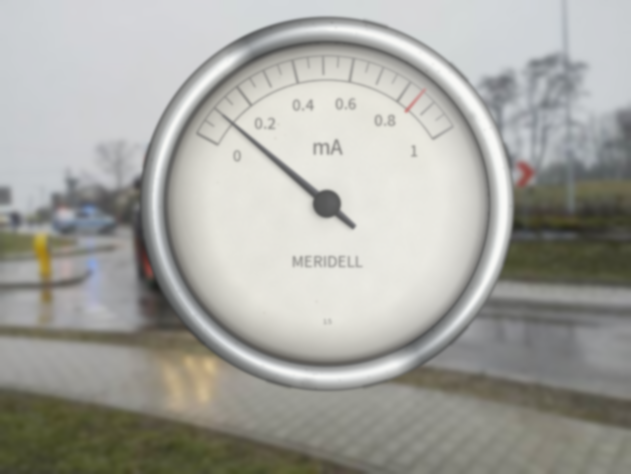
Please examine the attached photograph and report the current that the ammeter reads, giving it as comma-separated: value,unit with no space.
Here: 0.1,mA
